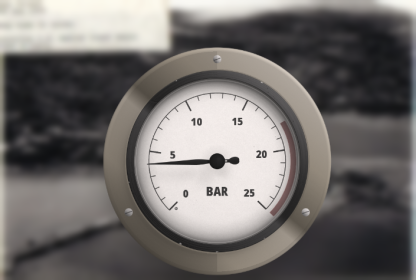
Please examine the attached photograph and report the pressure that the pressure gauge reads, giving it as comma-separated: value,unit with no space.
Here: 4,bar
